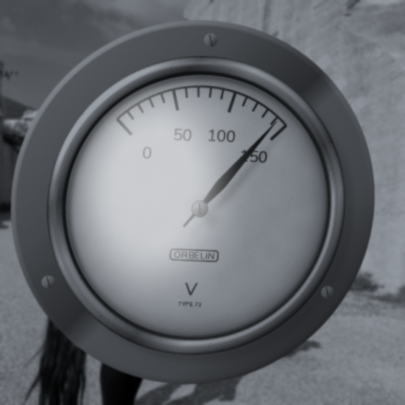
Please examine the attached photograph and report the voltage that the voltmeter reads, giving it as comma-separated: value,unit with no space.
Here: 140,V
